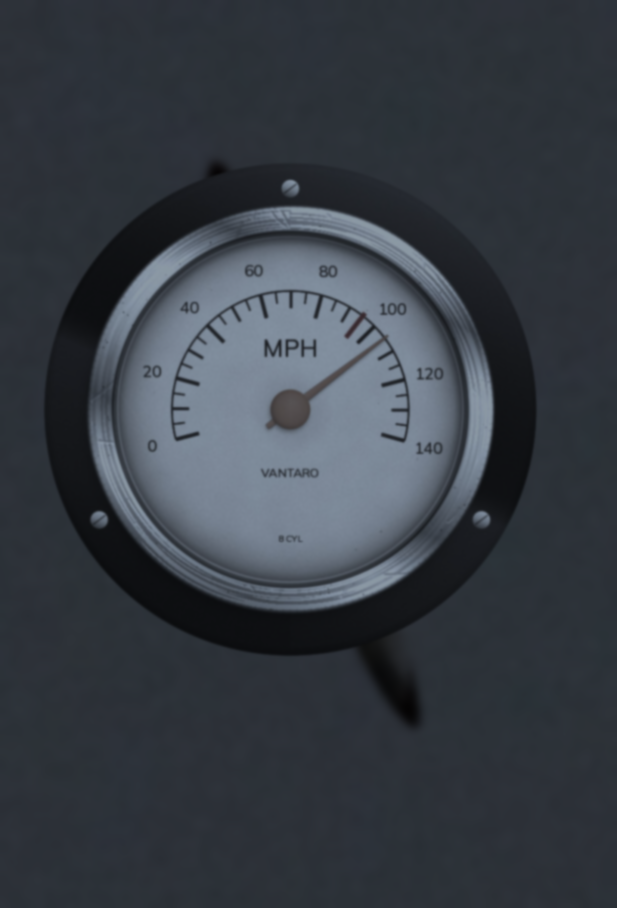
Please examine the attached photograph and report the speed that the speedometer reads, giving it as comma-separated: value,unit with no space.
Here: 105,mph
